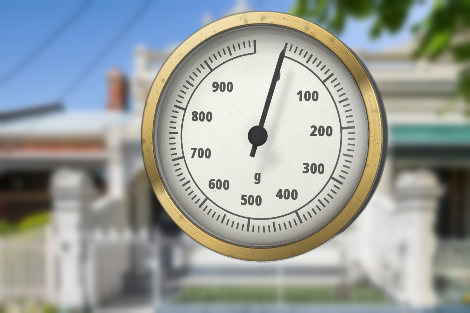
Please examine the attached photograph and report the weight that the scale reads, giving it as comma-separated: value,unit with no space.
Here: 0,g
